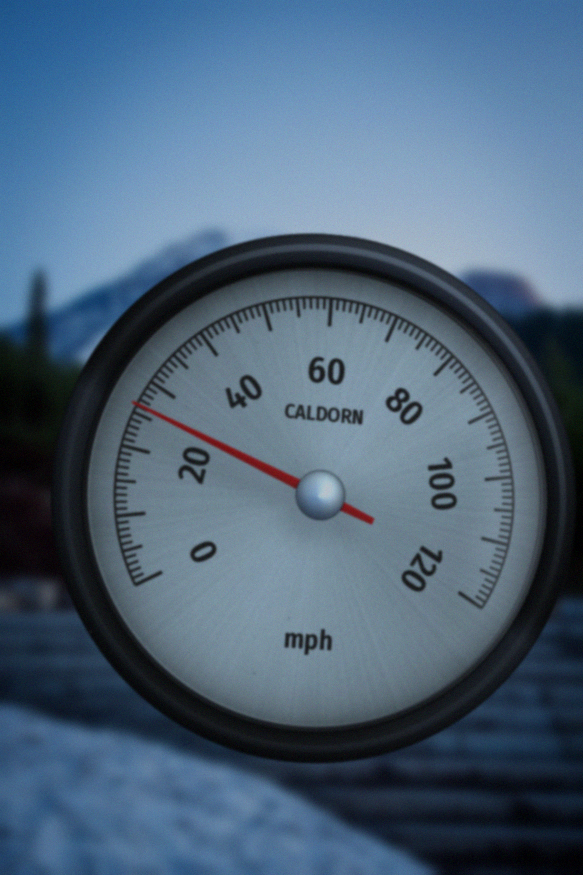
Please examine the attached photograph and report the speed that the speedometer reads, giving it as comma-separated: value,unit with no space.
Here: 26,mph
